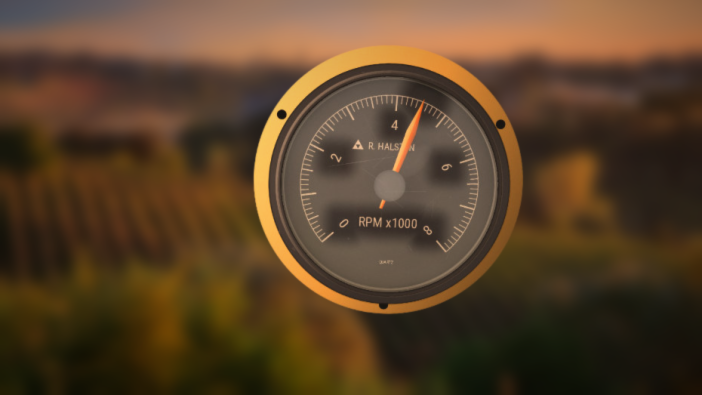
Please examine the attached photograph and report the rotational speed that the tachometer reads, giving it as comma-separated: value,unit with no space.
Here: 4500,rpm
